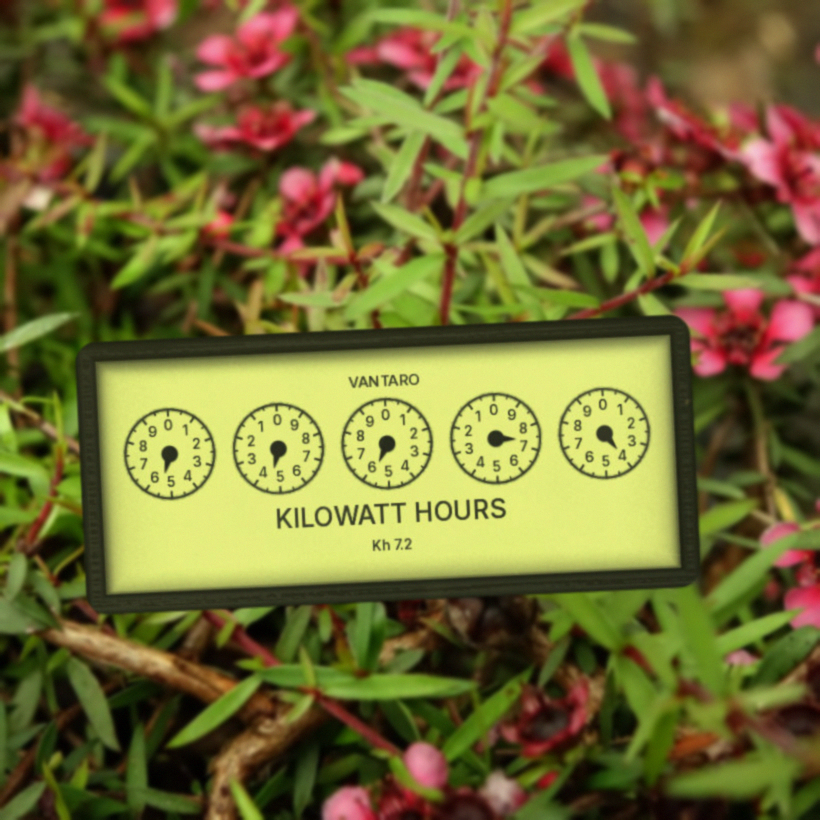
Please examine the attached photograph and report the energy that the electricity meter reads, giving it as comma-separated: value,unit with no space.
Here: 54574,kWh
